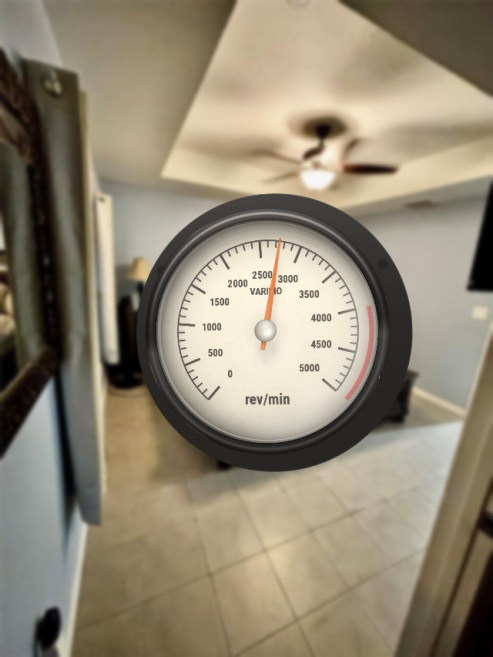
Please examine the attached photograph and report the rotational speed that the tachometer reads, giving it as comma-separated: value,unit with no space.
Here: 2750,rpm
